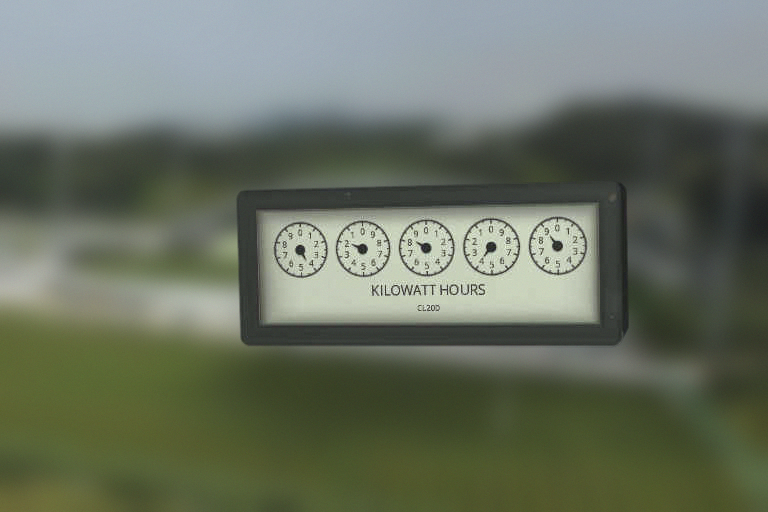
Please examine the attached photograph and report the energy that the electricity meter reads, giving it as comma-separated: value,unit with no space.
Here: 41839,kWh
